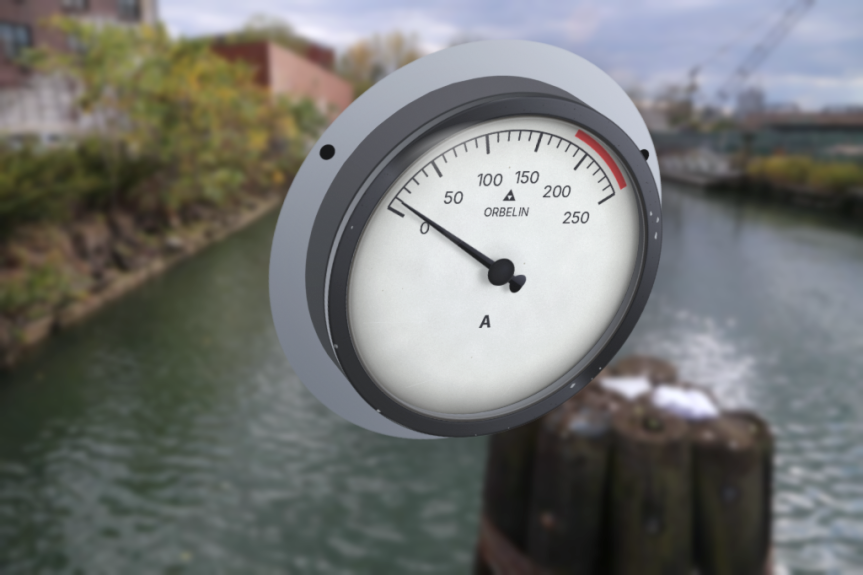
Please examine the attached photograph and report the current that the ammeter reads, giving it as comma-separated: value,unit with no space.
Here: 10,A
